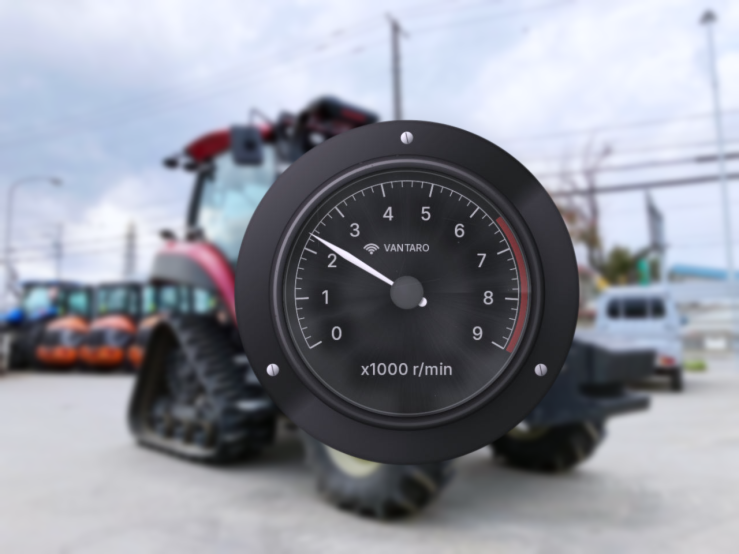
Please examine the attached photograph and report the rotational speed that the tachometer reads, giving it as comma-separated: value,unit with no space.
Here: 2300,rpm
